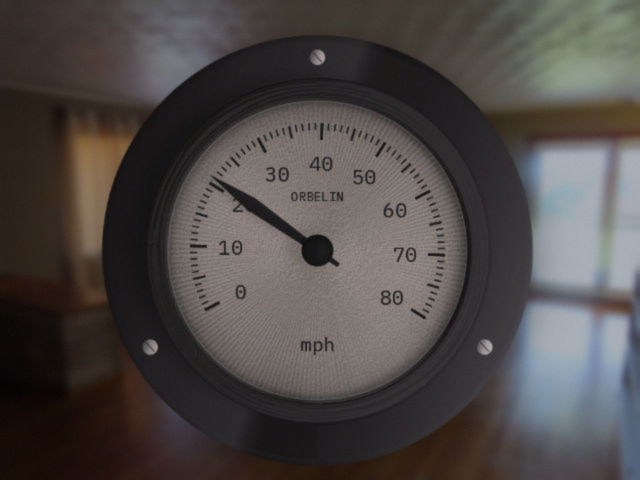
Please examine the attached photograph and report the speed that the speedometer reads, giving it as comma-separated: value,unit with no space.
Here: 21,mph
